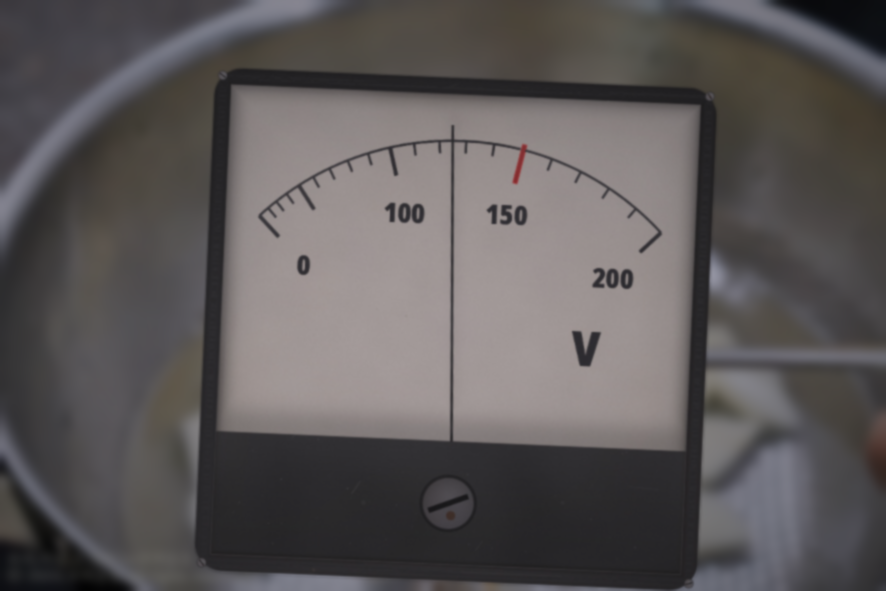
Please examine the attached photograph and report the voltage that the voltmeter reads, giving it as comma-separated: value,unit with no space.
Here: 125,V
